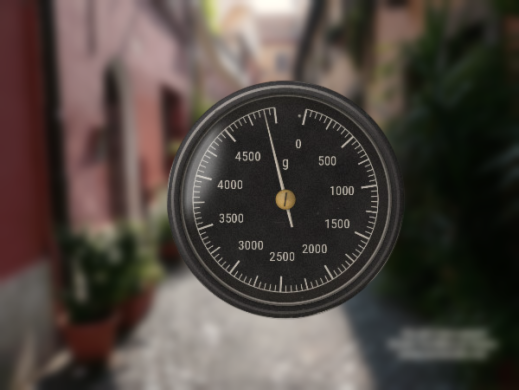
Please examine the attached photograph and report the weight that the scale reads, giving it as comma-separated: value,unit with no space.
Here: 4900,g
